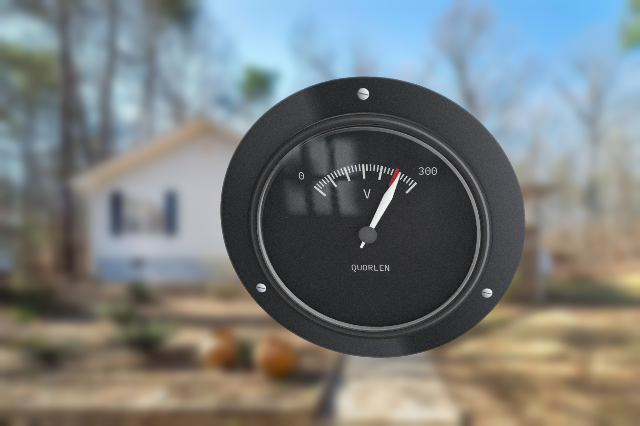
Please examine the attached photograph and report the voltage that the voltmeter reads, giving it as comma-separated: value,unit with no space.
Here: 250,V
